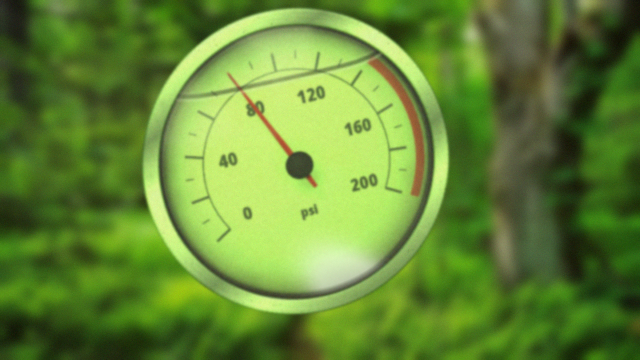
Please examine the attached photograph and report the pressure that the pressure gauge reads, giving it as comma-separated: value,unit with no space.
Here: 80,psi
